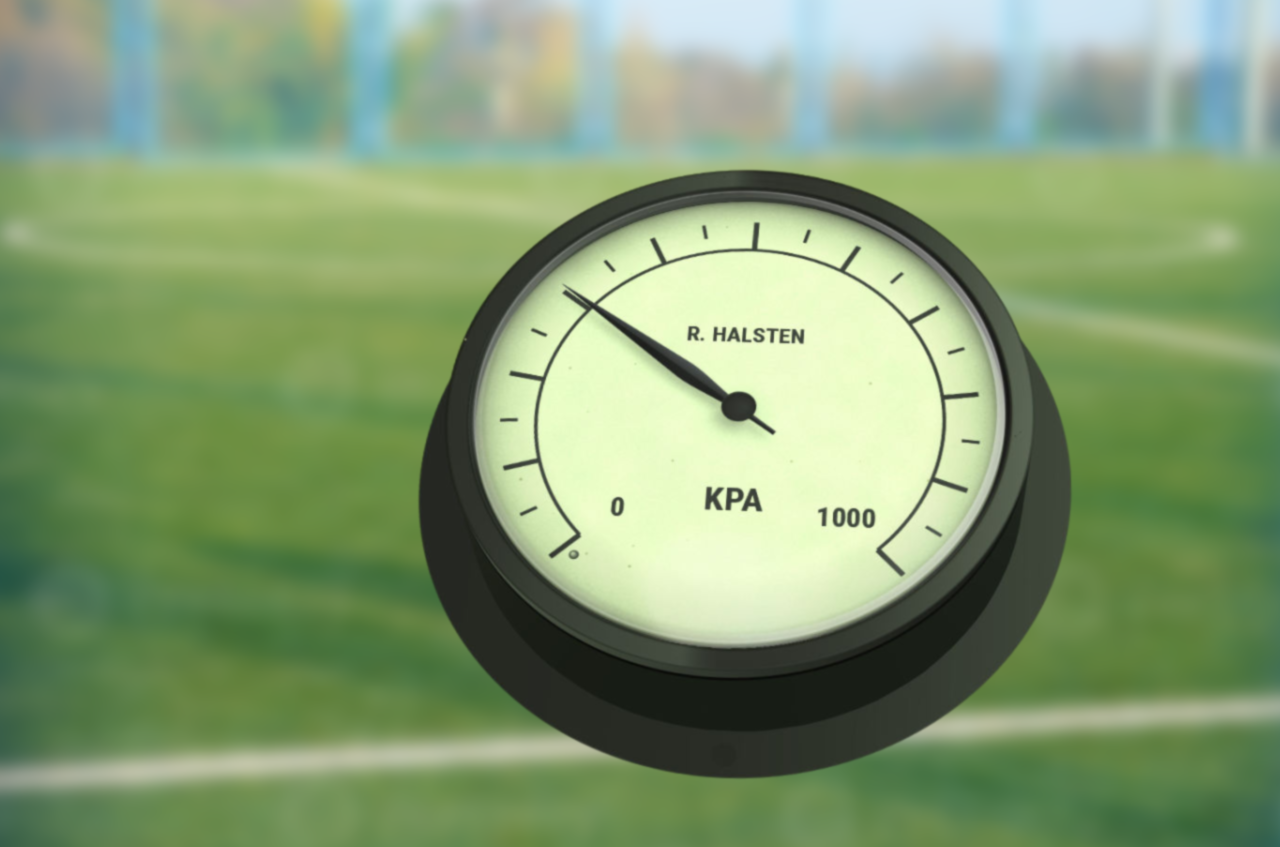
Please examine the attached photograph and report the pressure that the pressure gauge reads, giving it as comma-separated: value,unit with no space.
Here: 300,kPa
